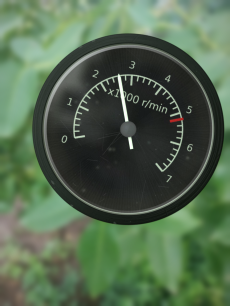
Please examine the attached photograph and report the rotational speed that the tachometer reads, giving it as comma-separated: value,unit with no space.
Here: 2600,rpm
